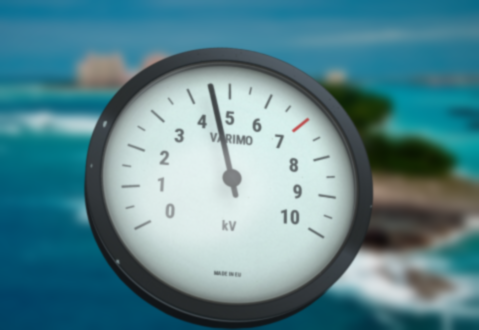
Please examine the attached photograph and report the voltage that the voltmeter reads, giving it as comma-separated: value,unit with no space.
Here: 4.5,kV
